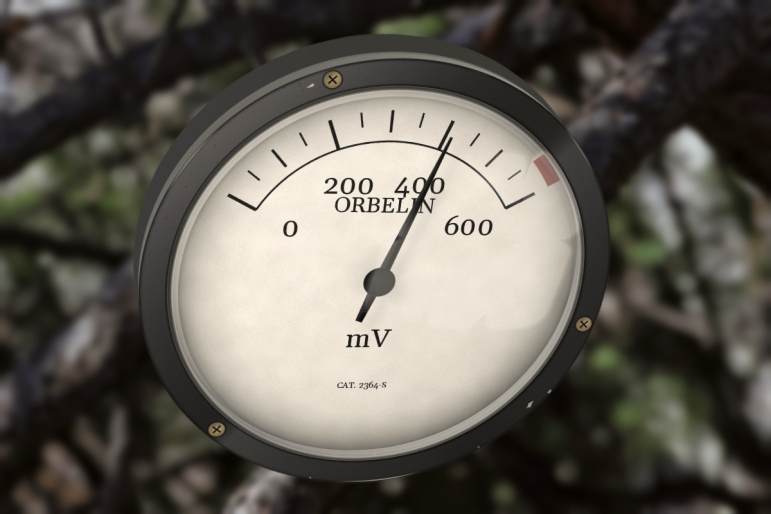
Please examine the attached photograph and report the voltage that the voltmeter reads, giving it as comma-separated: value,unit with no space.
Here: 400,mV
